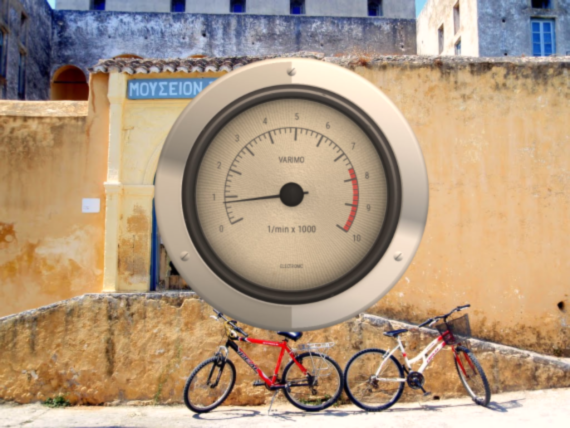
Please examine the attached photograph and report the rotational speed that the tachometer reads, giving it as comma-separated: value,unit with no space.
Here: 800,rpm
